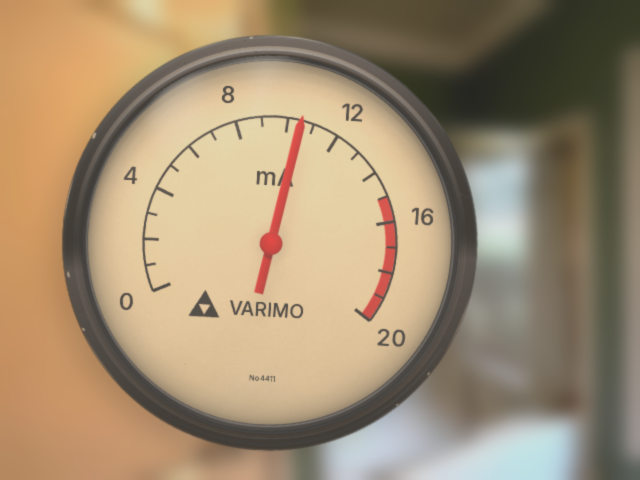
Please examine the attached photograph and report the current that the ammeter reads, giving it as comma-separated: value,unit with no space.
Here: 10.5,mA
